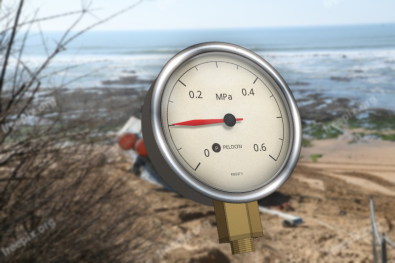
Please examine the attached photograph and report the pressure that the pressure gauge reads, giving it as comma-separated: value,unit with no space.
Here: 0.1,MPa
